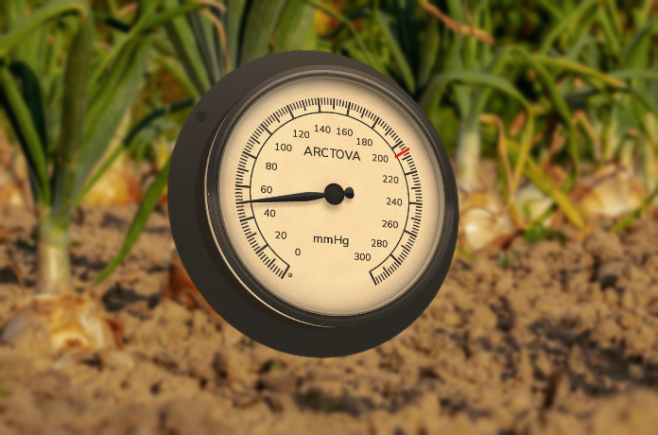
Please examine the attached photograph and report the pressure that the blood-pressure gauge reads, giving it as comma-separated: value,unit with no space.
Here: 50,mmHg
